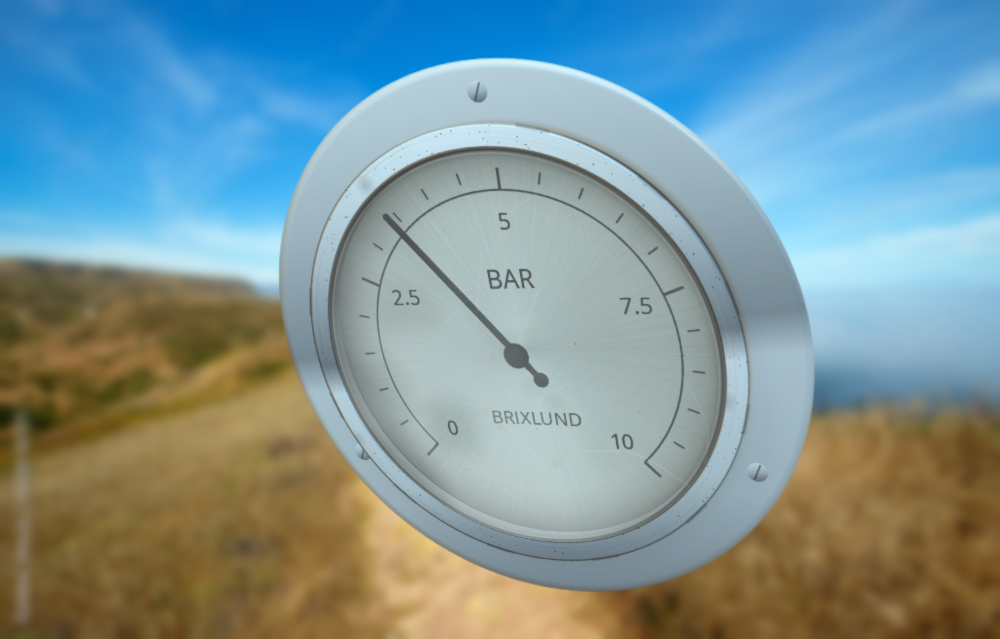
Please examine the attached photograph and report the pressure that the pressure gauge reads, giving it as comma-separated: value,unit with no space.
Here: 3.5,bar
